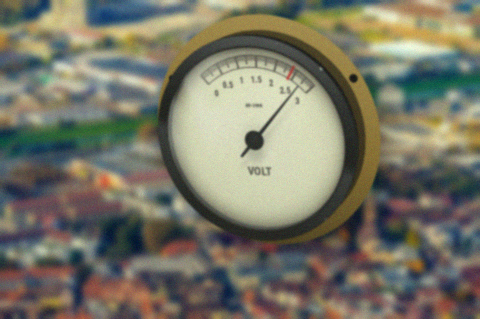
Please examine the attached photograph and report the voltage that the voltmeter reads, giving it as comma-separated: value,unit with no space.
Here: 2.75,V
